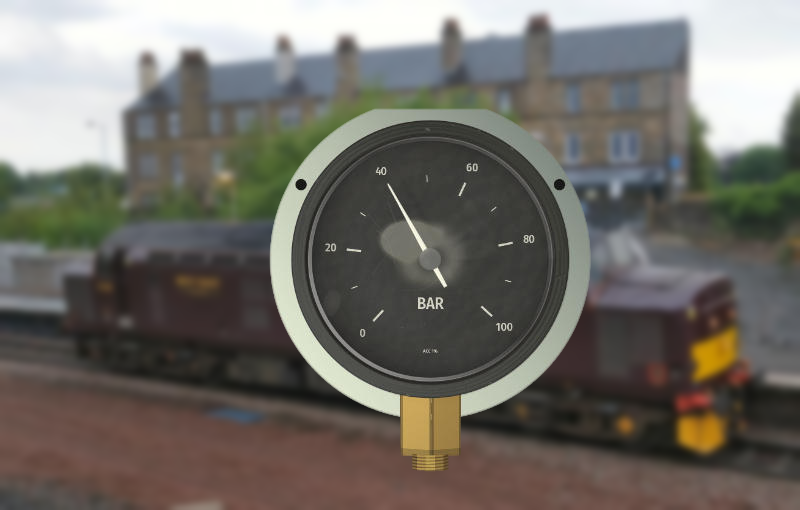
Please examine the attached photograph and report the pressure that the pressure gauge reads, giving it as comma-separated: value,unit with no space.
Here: 40,bar
